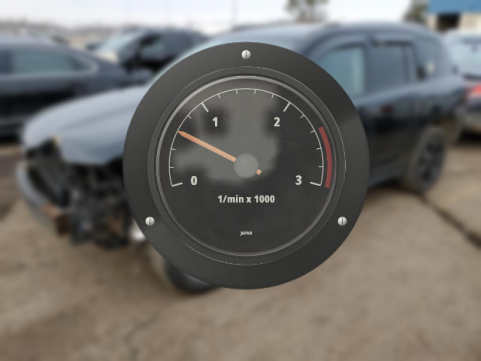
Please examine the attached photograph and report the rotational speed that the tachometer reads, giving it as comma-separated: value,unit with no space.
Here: 600,rpm
